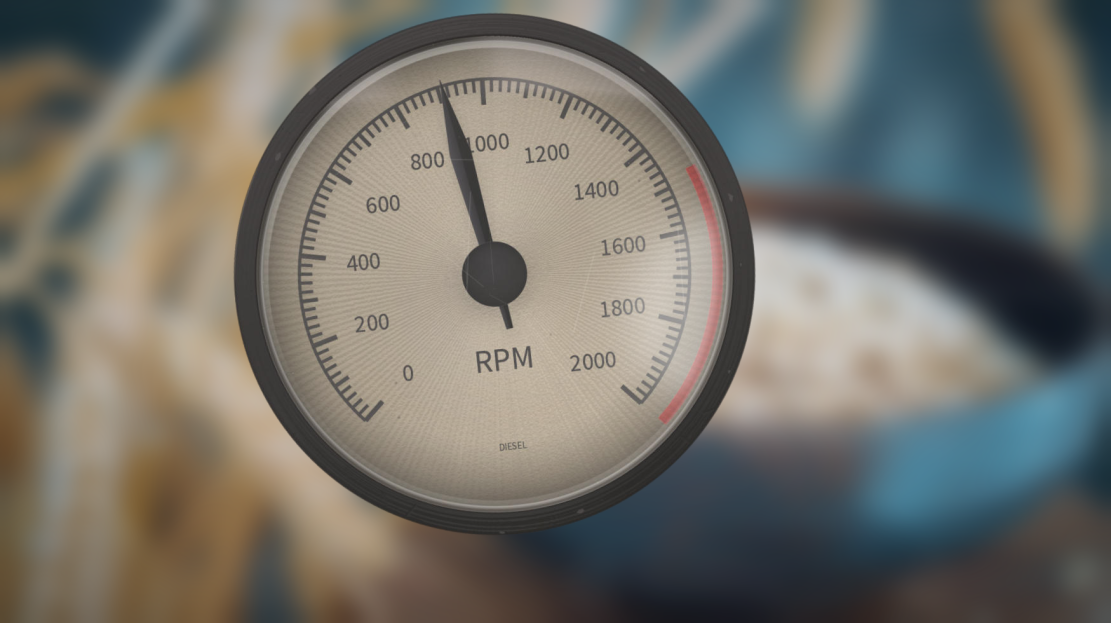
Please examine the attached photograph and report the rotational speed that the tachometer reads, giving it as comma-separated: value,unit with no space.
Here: 910,rpm
